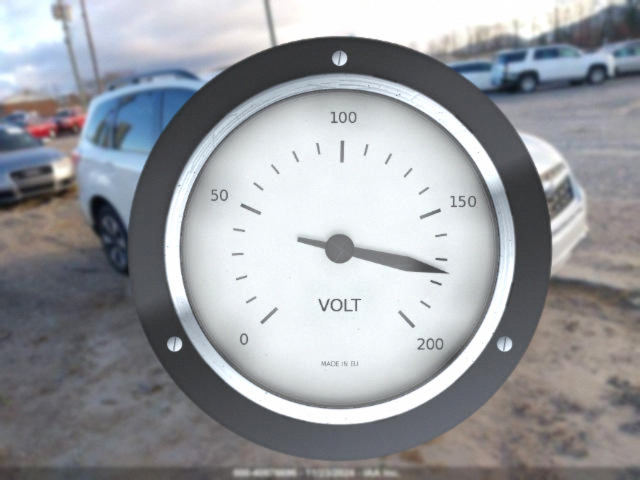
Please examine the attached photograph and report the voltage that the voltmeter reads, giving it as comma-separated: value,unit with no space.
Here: 175,V
